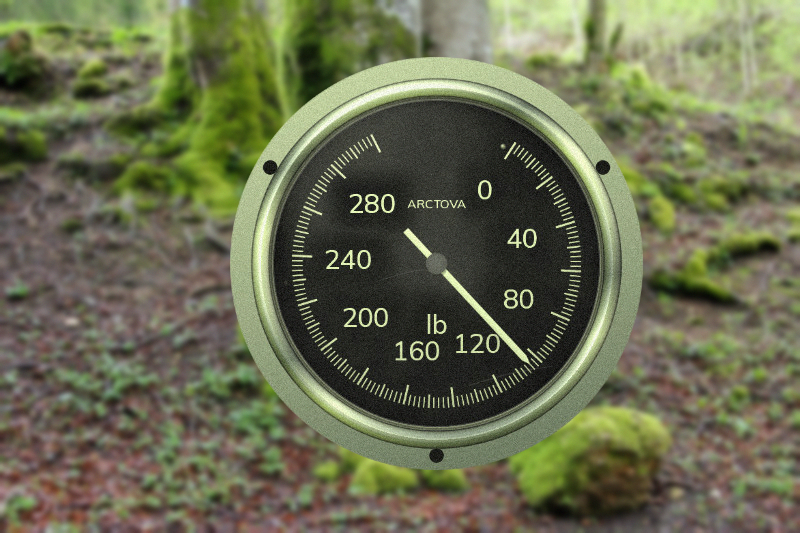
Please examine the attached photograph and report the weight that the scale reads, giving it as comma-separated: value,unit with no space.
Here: 104,lb
